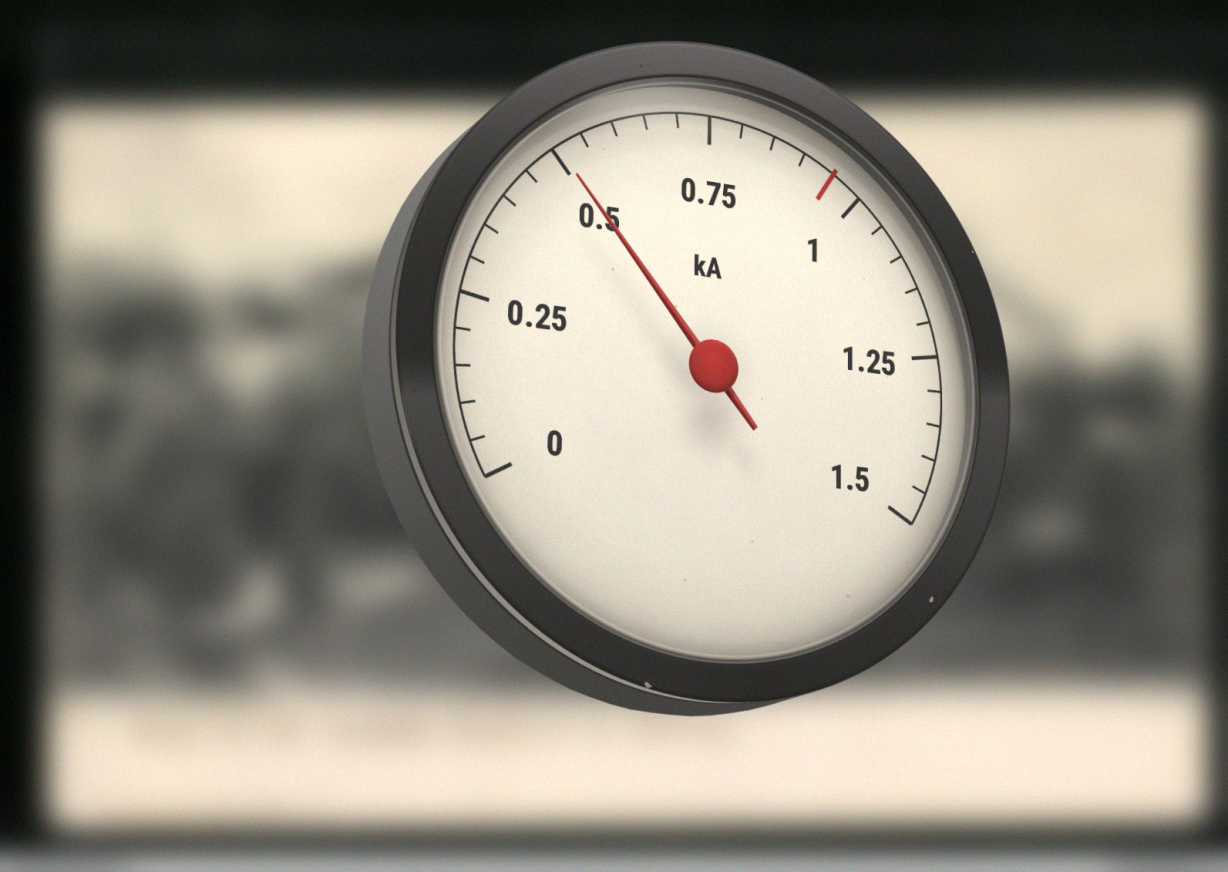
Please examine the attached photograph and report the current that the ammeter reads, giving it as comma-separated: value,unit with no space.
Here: 0.5,kA
